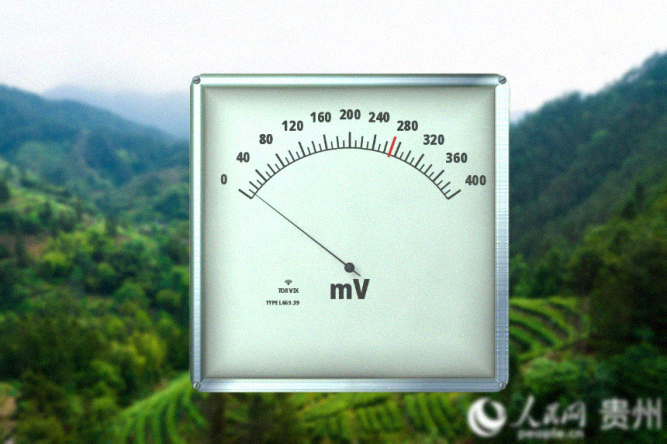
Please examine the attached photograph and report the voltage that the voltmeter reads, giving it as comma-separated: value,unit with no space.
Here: 10,mV
